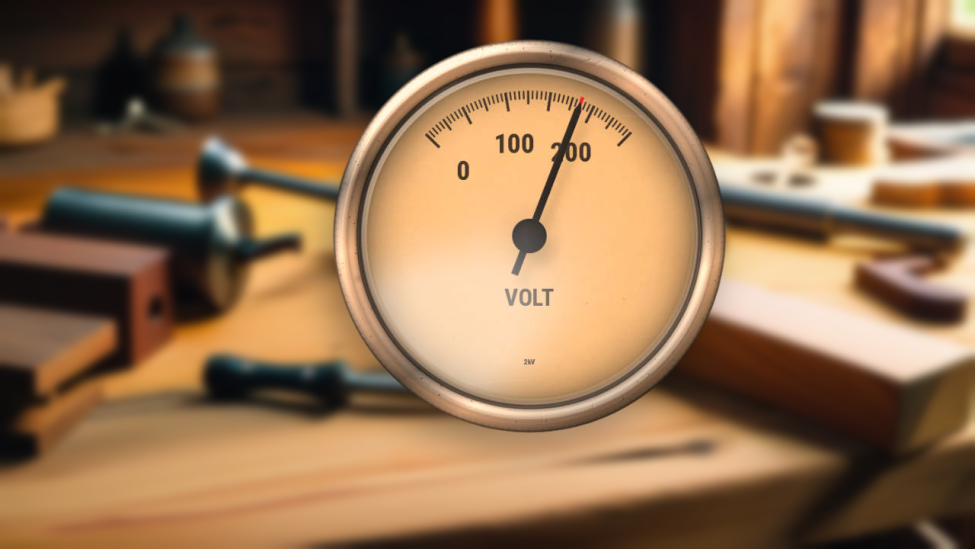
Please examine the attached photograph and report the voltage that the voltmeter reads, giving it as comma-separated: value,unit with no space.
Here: 185,V
